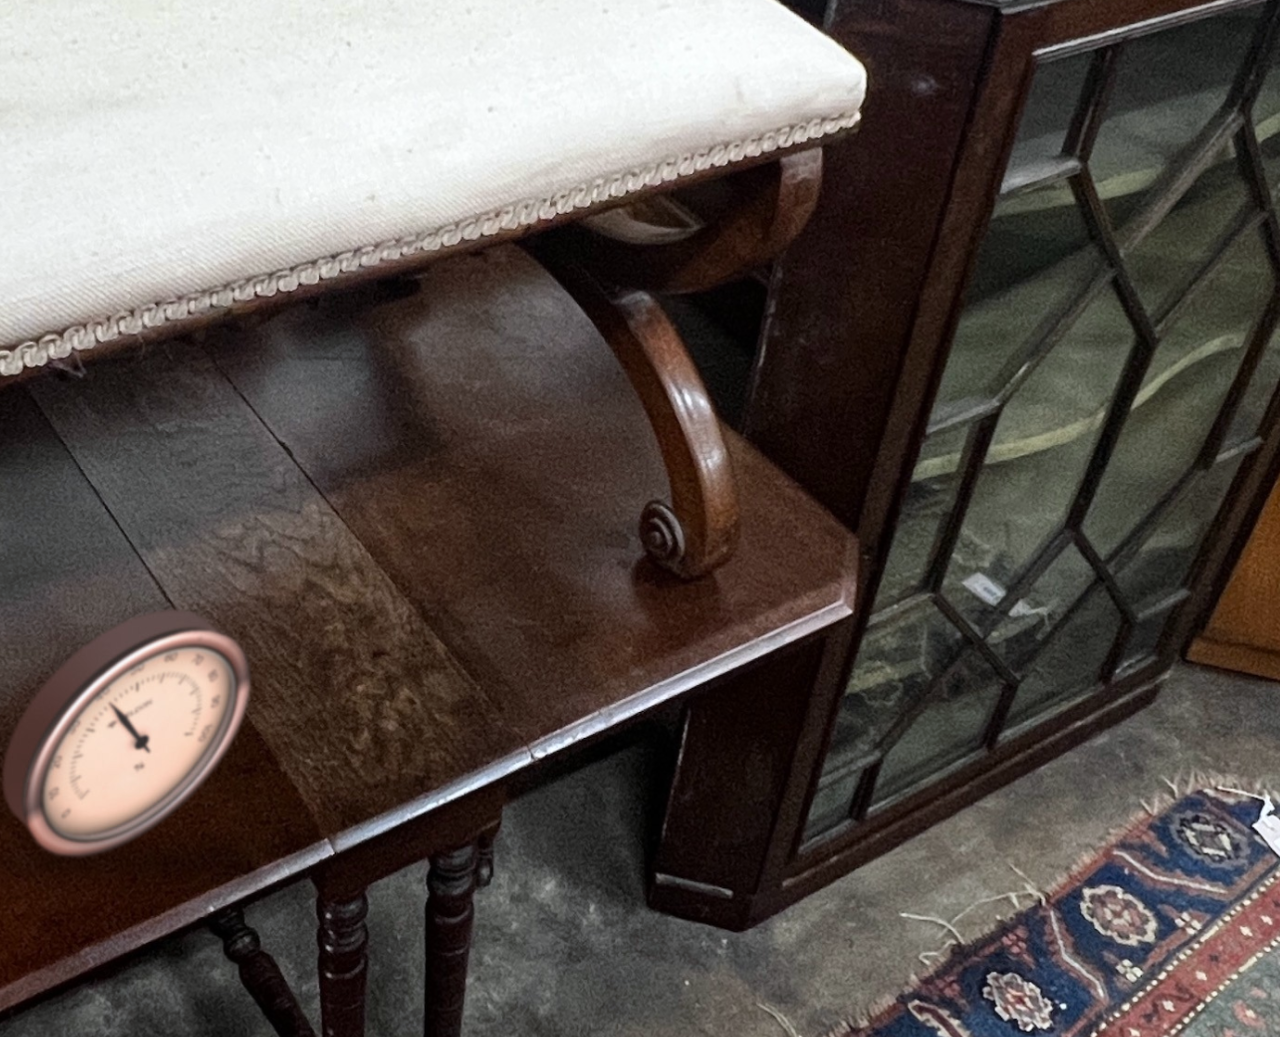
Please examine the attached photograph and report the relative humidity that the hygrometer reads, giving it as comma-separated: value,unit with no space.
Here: 40,%
